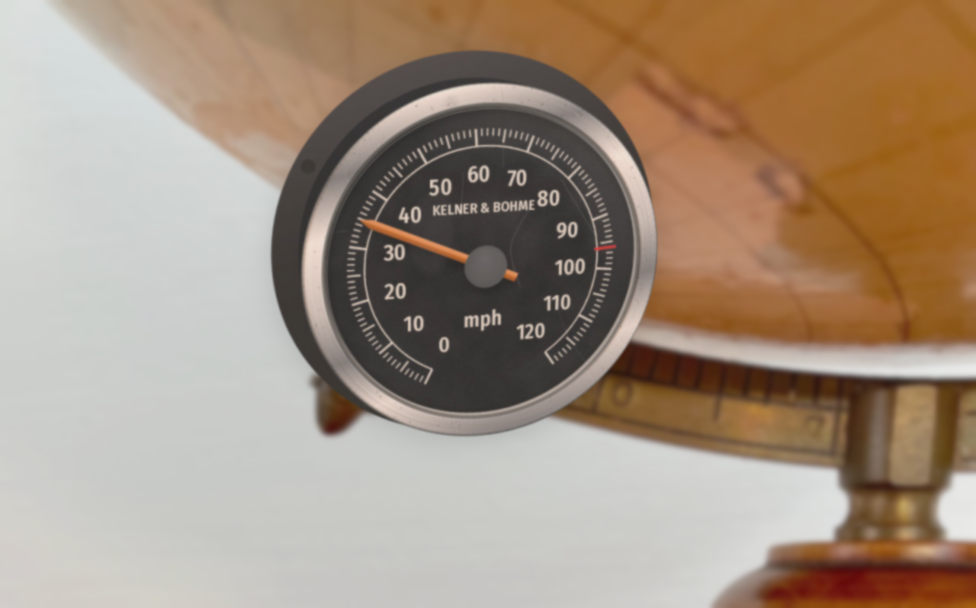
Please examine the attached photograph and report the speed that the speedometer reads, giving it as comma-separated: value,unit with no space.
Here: 35,mph
